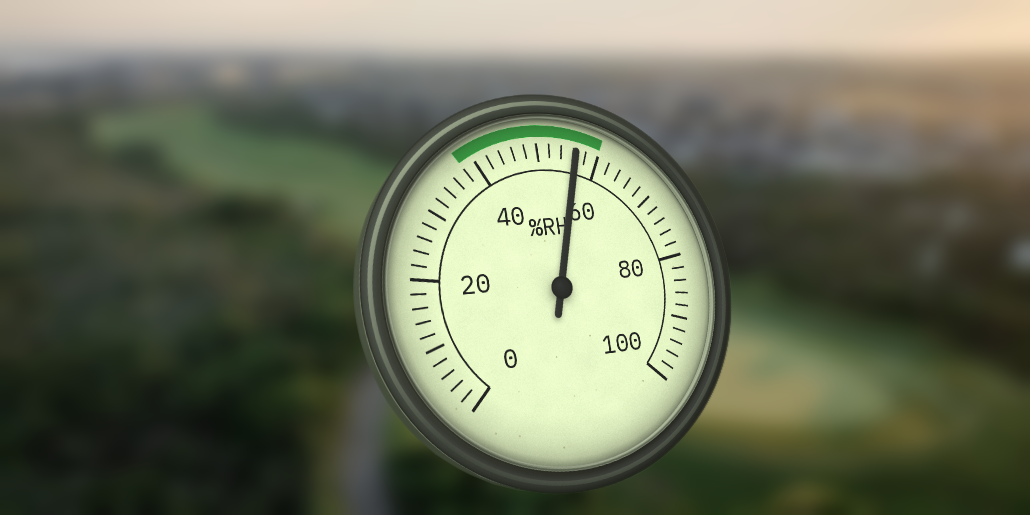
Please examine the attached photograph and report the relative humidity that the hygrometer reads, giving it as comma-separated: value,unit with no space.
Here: 56,%
